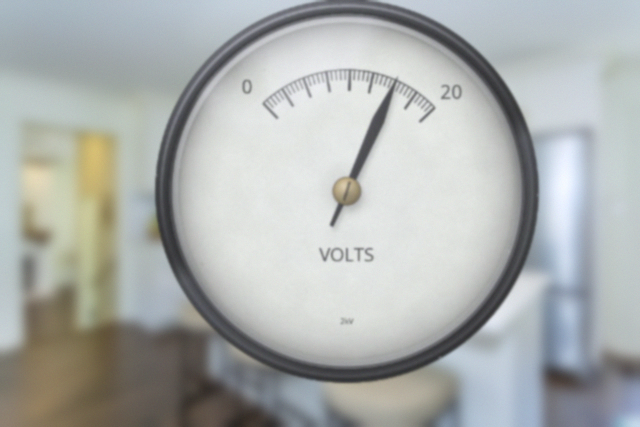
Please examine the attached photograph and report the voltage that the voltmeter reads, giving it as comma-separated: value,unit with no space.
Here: 15,V
